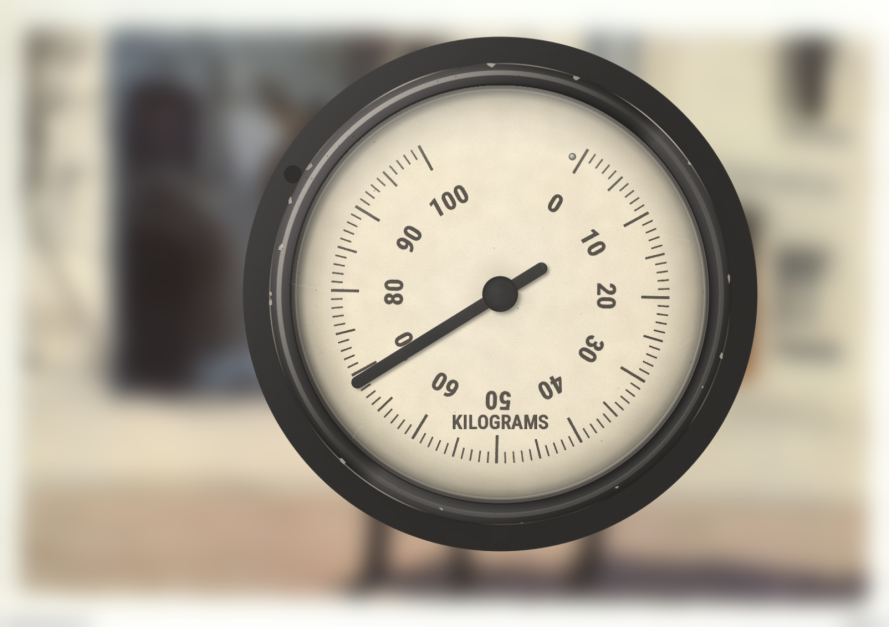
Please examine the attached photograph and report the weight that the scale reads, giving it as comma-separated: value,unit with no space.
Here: 69,kg
